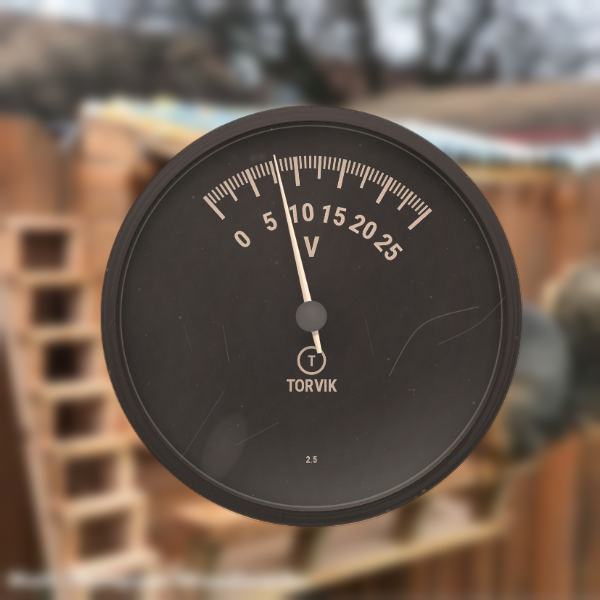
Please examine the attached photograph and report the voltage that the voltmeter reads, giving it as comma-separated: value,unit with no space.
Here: 8,V
